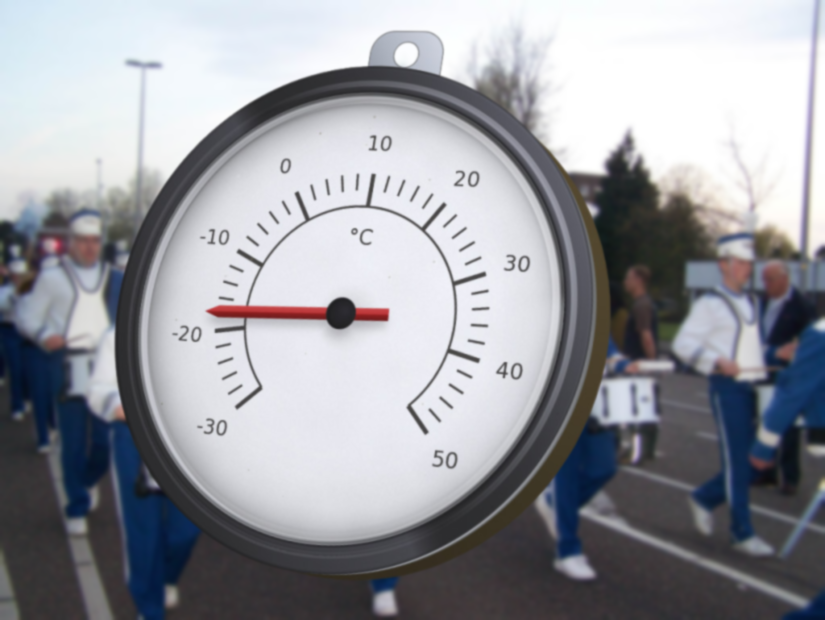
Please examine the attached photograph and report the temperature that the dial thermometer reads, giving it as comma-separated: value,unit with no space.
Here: -18,°C
